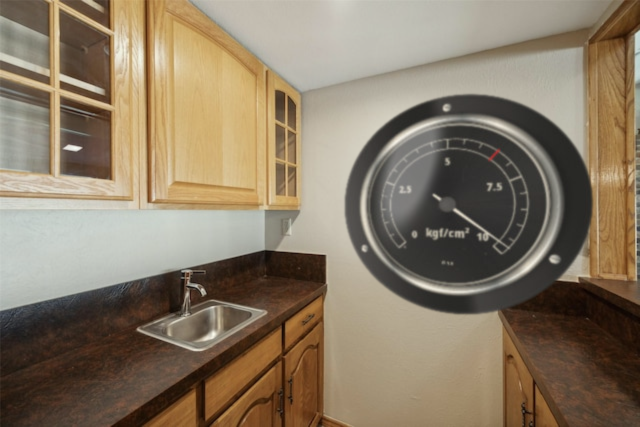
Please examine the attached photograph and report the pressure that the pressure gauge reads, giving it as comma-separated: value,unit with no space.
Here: 9.75,kg/cm²
